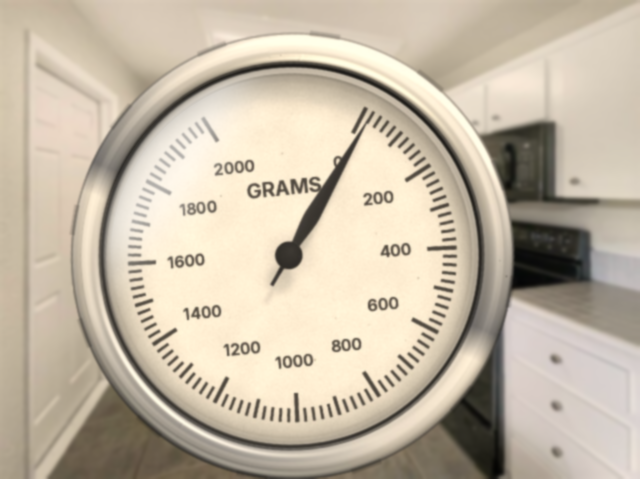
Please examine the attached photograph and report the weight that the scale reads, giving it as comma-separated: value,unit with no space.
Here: 20,g
